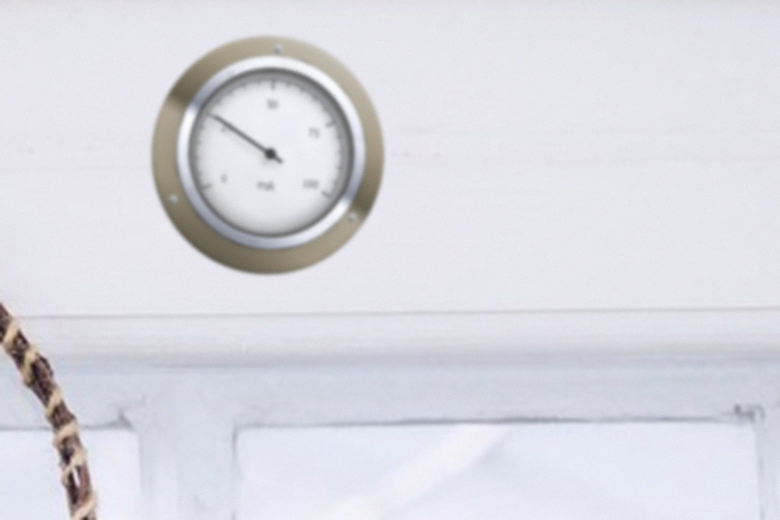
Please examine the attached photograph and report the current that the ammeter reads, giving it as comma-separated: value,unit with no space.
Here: 25,mA
